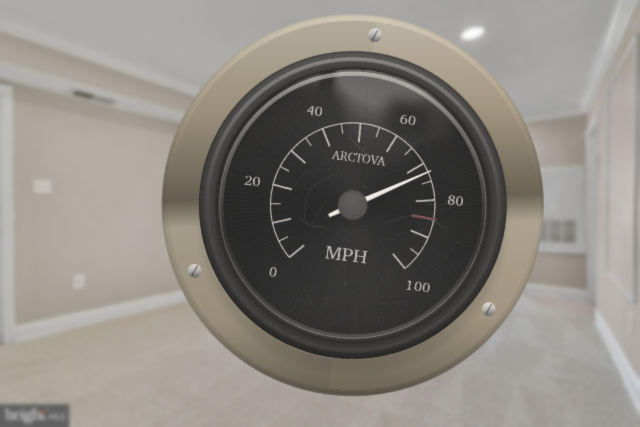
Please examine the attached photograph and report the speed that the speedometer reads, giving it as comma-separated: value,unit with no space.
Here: 72.5,mph
